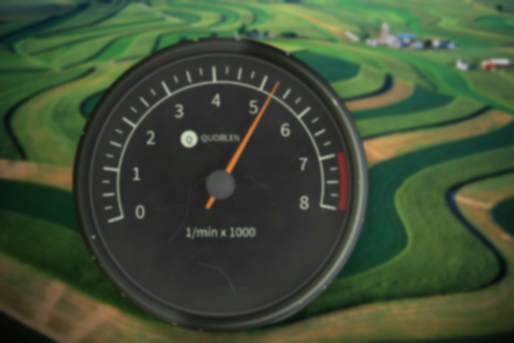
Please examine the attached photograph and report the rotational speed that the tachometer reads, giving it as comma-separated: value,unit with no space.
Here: 5250,rpm
